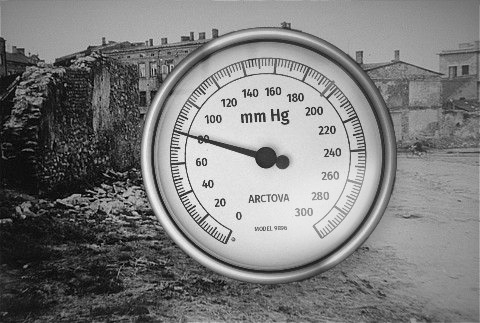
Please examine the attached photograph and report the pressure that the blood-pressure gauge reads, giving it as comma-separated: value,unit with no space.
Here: 80,mmHg
